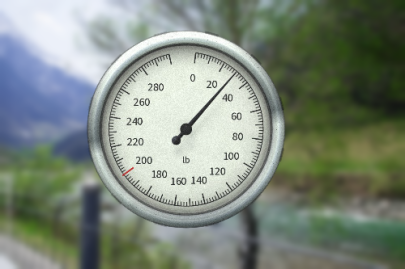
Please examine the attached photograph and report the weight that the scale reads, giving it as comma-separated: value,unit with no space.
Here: 30,lb
